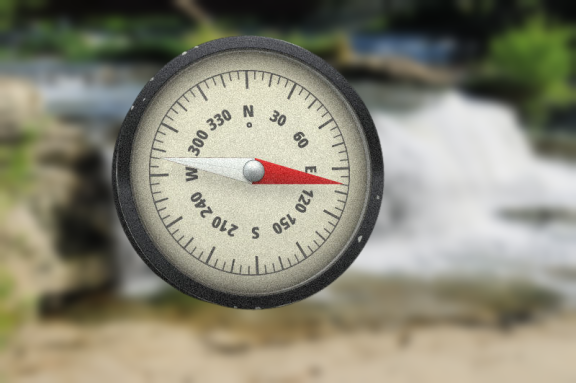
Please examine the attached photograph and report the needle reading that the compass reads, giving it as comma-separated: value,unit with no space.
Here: 100,°
